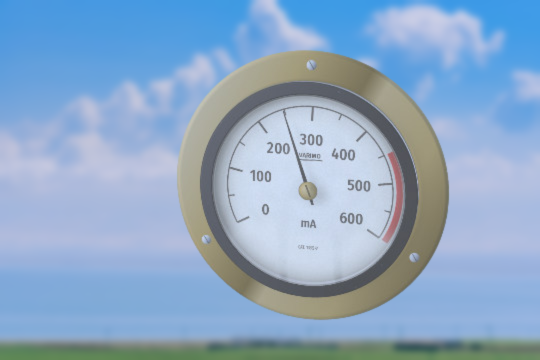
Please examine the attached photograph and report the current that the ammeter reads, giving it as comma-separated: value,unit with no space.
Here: 250,mA
